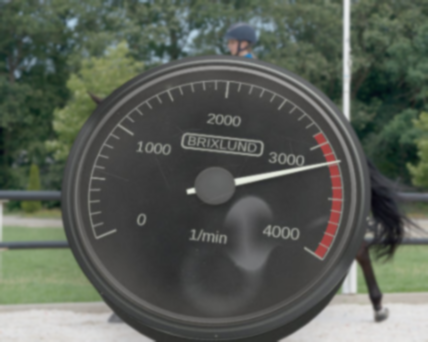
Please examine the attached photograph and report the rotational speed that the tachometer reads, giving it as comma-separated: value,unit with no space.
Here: 3200,rpm
